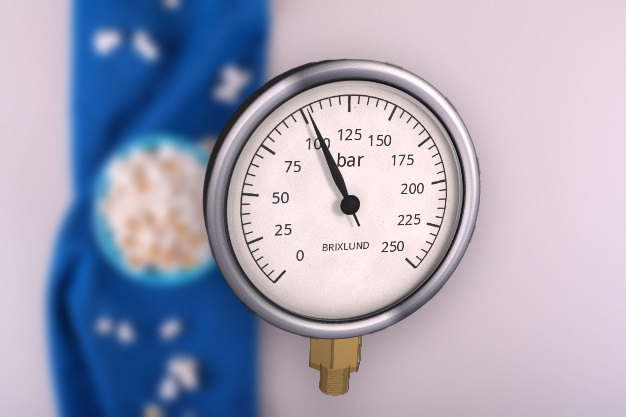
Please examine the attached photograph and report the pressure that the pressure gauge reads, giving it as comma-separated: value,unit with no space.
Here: 102.5,bar
